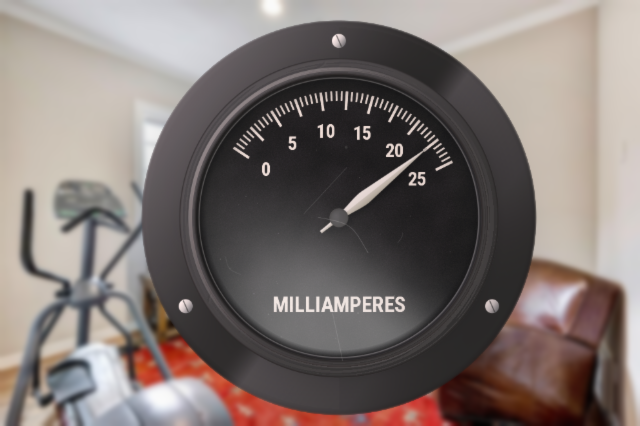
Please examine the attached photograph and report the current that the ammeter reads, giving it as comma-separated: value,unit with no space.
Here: 22.5,mA
